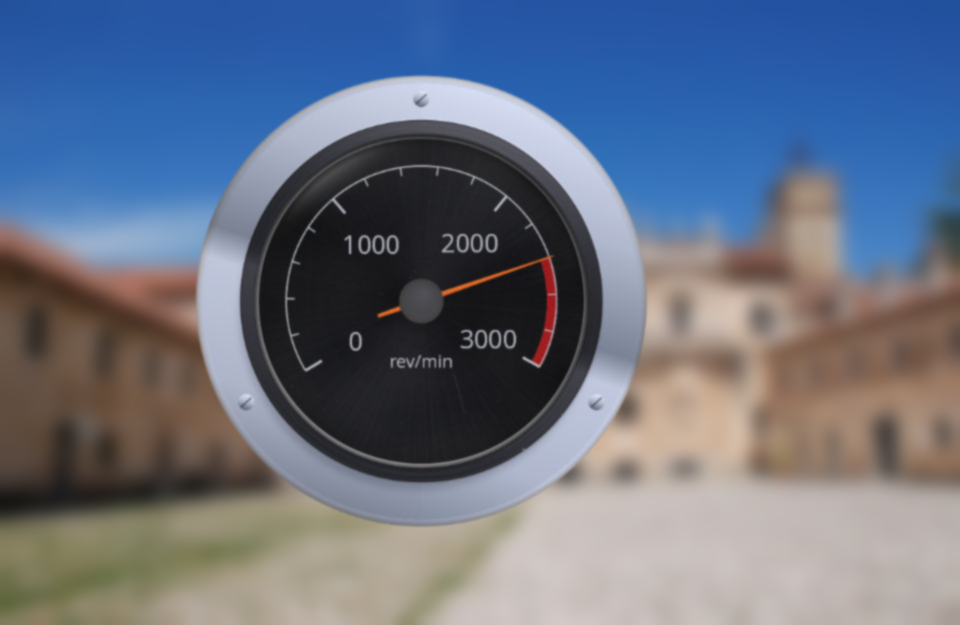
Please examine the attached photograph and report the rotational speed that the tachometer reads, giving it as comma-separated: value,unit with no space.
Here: 2400,rpm
